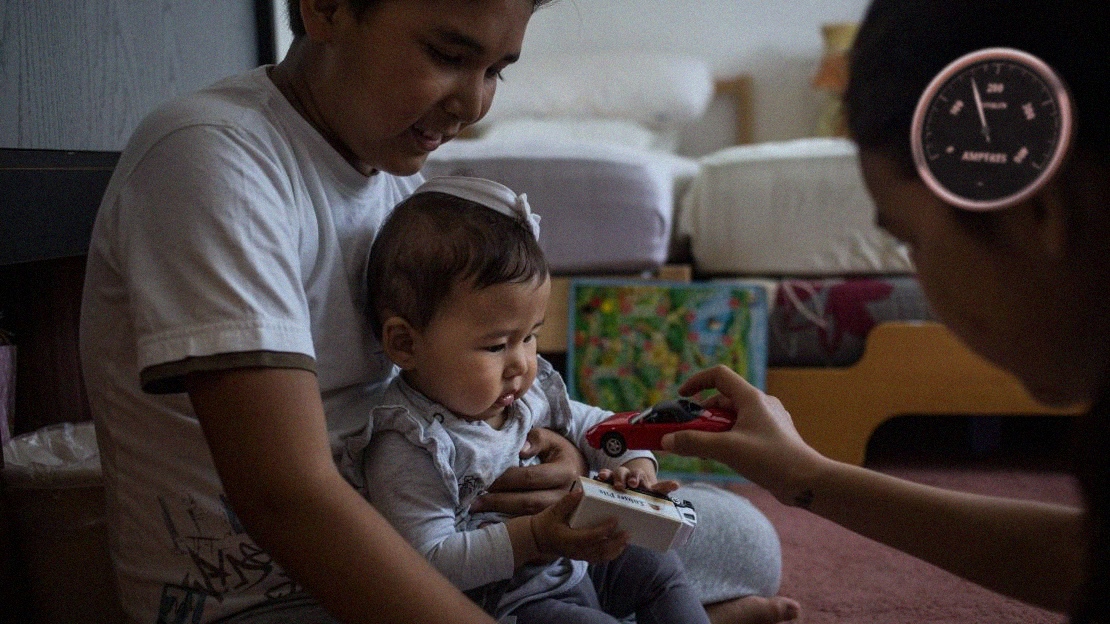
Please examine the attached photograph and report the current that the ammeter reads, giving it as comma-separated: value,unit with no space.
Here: 160,A
